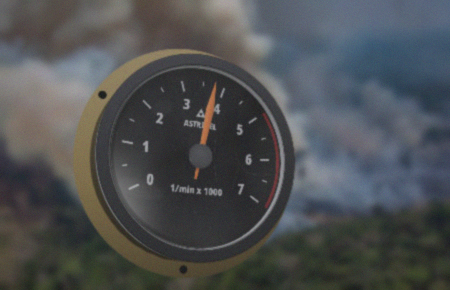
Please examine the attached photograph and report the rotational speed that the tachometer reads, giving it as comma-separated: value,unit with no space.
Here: 3750,rpm
